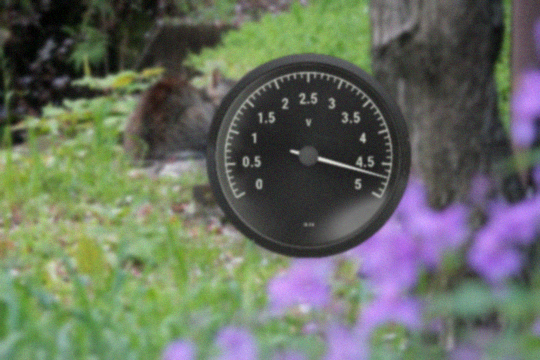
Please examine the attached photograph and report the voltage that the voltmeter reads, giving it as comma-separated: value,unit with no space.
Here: 4.7,V
